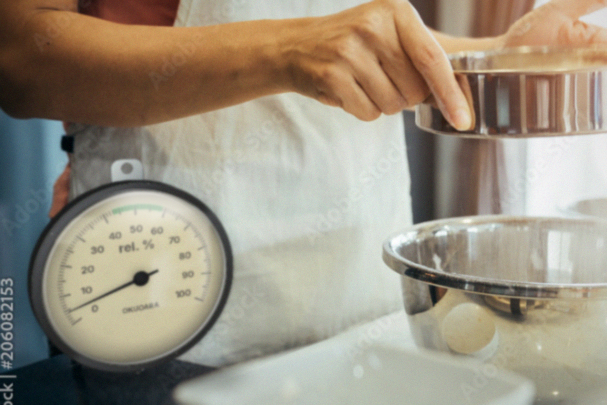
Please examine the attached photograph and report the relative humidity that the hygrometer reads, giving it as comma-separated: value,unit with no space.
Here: 5,%
